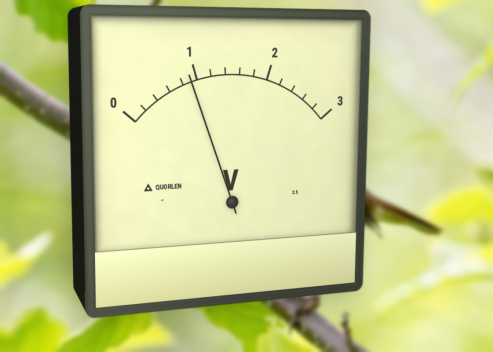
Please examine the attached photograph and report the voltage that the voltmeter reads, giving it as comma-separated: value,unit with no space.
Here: 0.9,V
